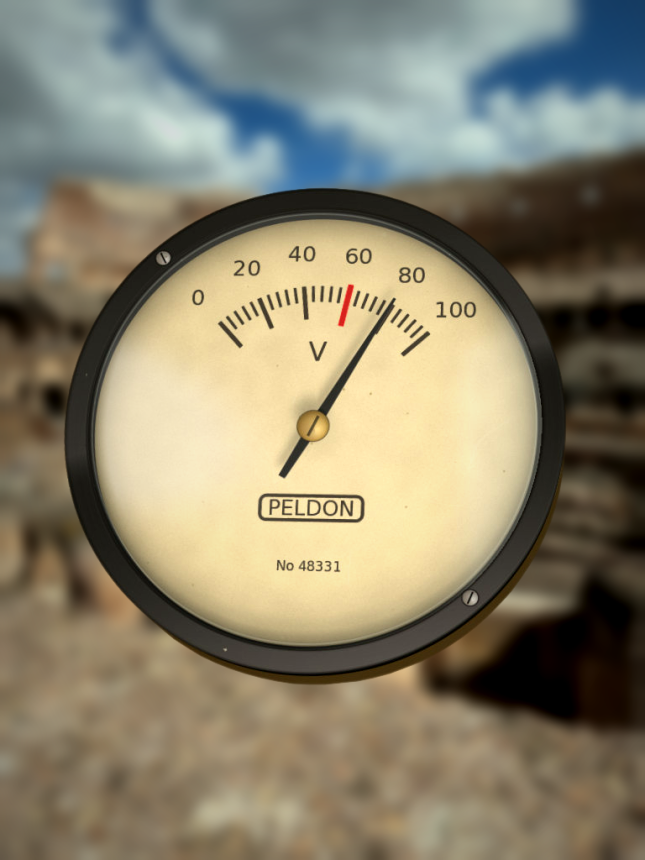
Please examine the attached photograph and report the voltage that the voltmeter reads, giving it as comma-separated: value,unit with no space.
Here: 80,V
